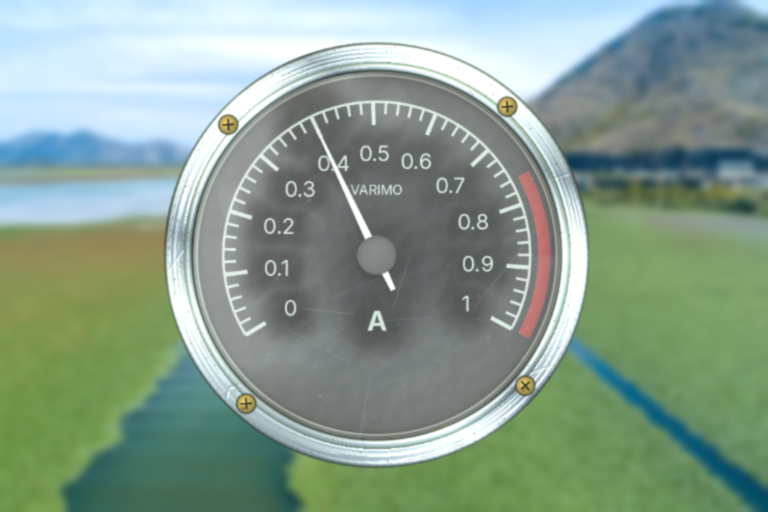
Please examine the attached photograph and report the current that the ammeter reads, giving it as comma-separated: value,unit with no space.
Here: 0.4,A
